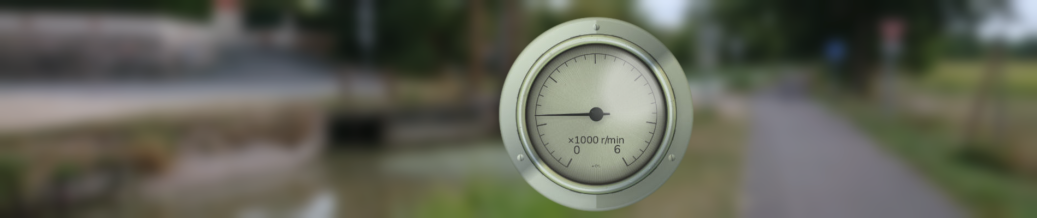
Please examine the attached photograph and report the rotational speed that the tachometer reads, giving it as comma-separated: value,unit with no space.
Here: 1200,rpm
